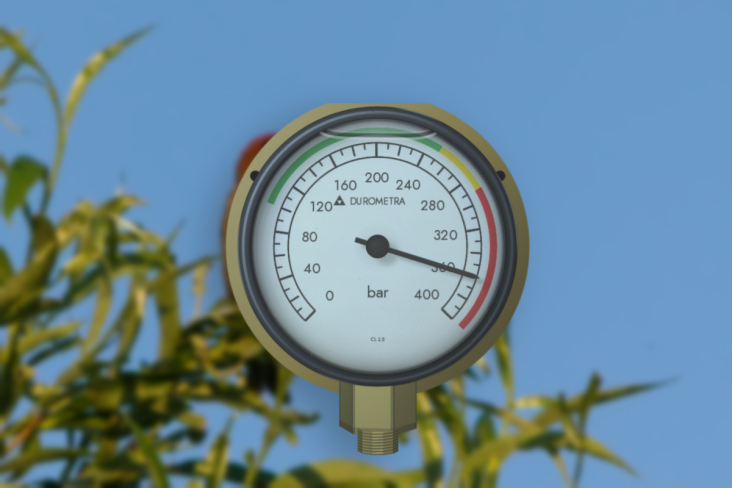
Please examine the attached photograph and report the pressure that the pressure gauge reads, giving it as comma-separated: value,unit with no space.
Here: 360,bar
